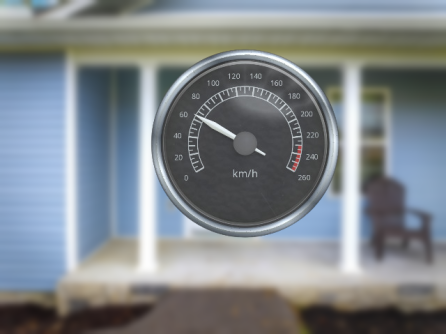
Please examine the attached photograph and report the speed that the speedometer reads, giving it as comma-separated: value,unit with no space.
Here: 65,km/h
